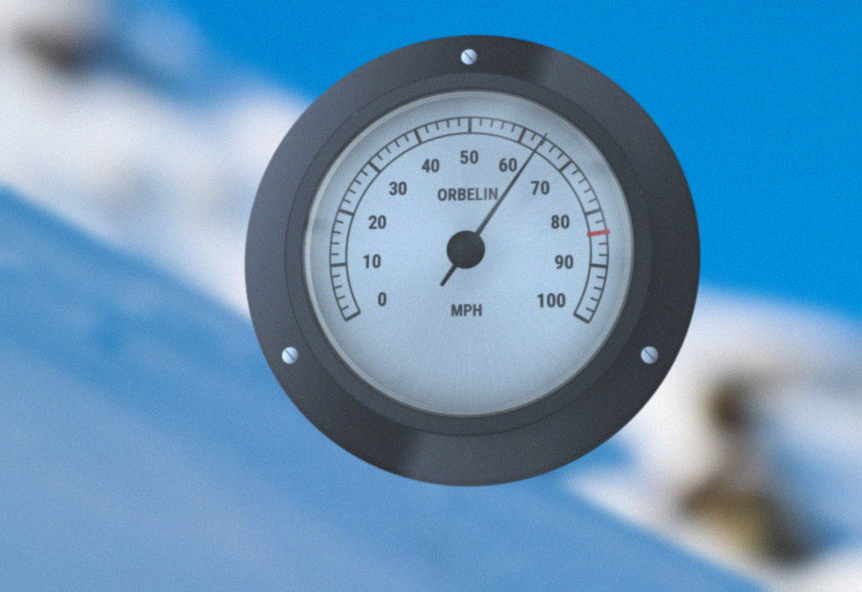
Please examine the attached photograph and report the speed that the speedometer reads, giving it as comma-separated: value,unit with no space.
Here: 64,mph
